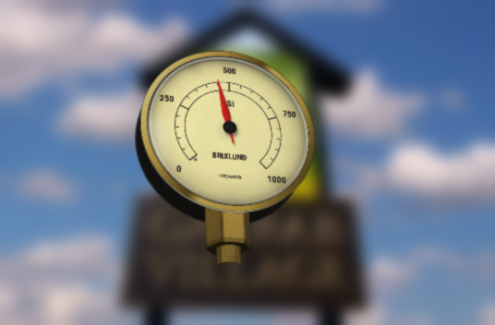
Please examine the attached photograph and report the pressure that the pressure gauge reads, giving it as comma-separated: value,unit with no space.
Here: 450,psi
